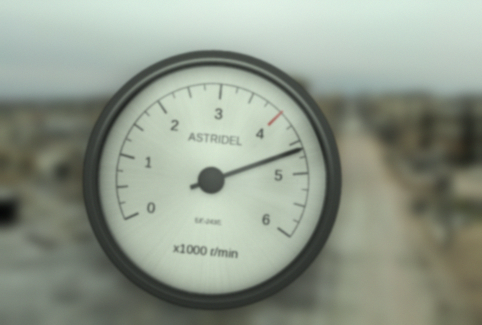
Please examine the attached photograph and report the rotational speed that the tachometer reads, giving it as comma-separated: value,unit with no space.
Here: 4625,rpm
